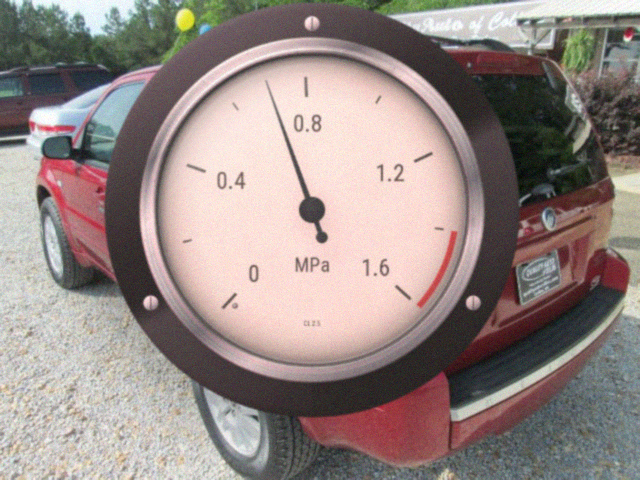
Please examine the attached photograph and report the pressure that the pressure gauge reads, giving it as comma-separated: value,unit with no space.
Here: 0.7,MPa
